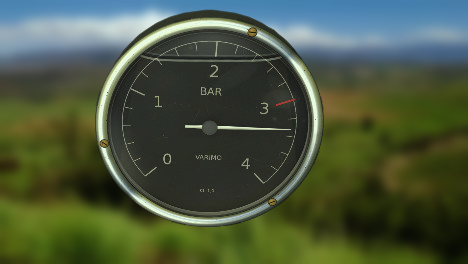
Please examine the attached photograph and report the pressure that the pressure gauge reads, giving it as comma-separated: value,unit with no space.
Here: 3.3,bar
